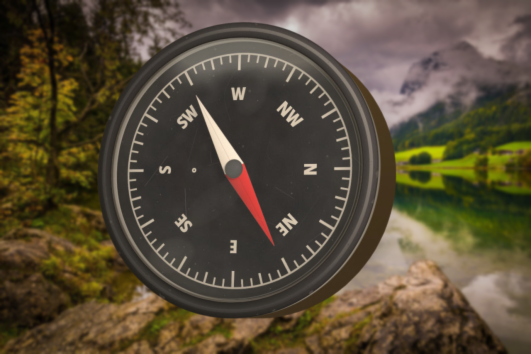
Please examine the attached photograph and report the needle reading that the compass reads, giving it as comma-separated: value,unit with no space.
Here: 60,°
